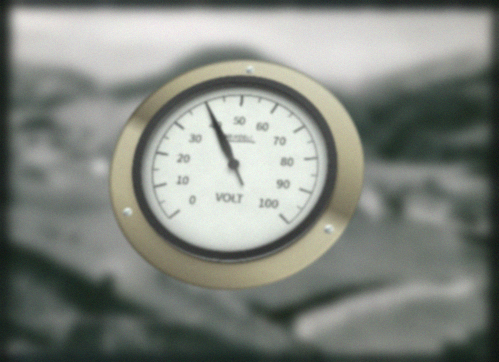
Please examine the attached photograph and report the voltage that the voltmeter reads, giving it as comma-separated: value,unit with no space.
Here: 40,V
